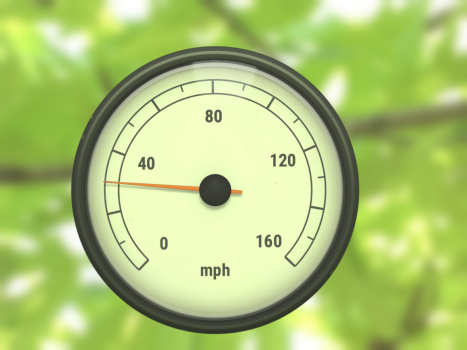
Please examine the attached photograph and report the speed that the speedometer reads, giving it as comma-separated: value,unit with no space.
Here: 30,mph
